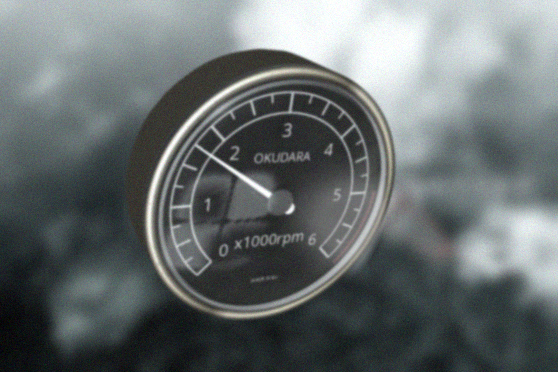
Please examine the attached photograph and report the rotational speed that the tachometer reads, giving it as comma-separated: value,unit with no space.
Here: 1750,rpm
